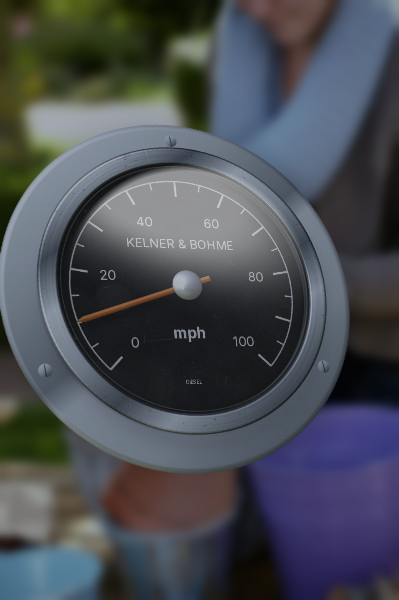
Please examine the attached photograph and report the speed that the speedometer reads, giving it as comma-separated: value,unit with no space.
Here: 10,mph
